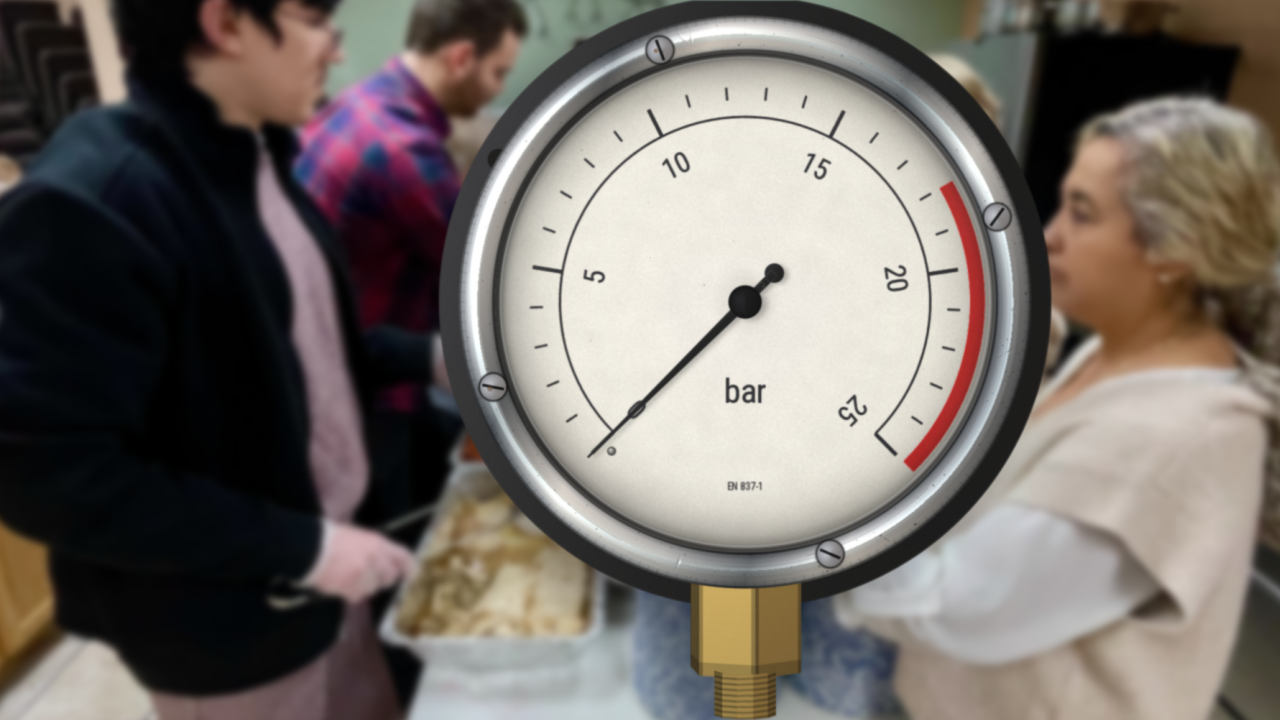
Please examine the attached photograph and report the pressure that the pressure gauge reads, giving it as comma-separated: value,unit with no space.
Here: 0,bar
